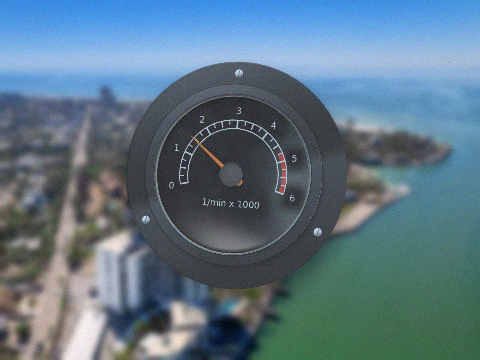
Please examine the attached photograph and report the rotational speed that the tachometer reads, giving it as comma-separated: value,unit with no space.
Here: 1500,rpm
